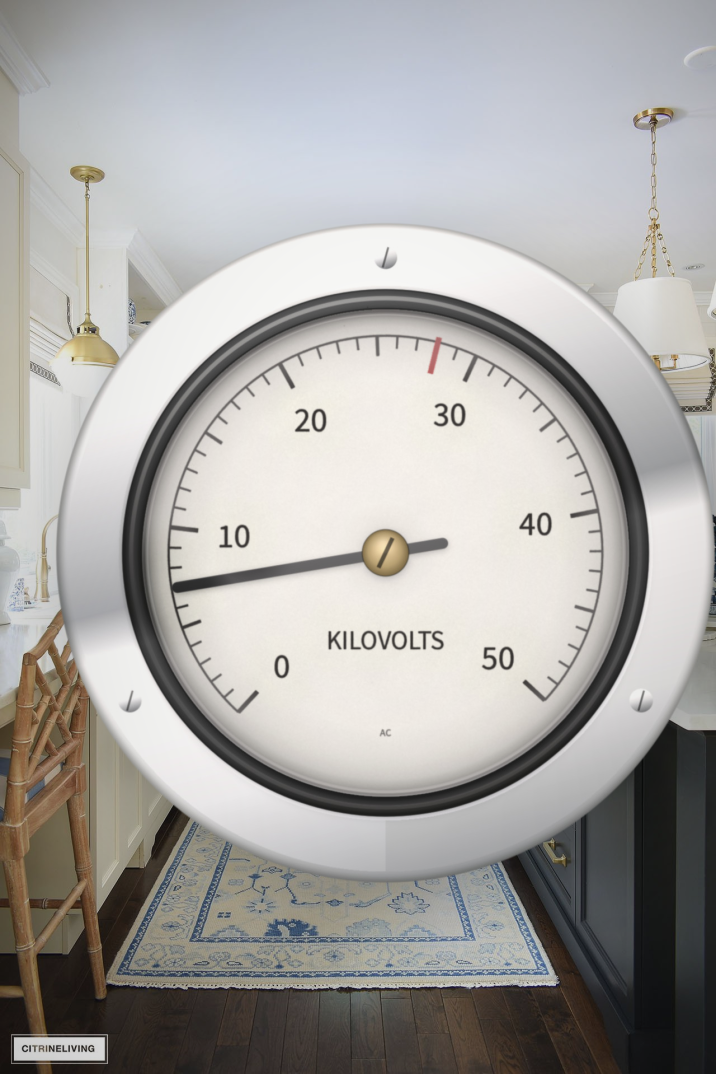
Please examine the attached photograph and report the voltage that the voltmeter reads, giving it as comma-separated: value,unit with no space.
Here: 7,kV
